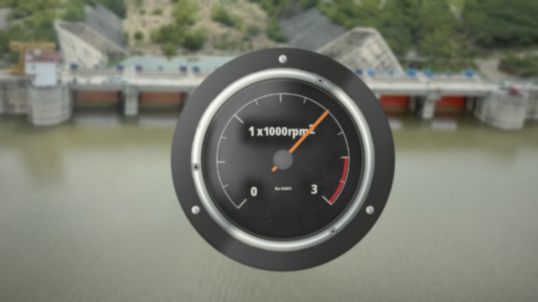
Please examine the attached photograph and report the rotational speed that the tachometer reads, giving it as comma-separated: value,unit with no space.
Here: 2000,rpm
